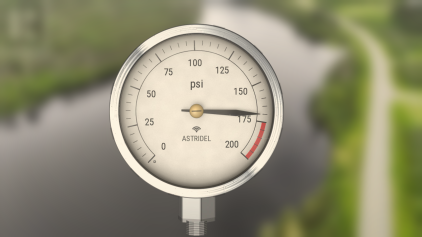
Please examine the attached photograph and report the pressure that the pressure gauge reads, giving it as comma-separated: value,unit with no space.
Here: 170,psi
